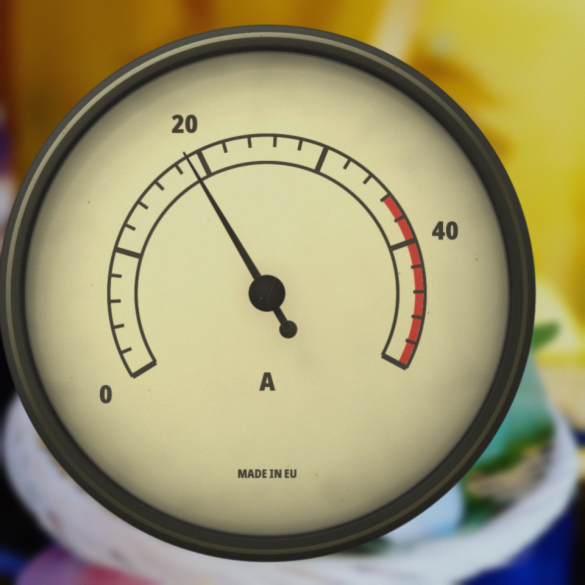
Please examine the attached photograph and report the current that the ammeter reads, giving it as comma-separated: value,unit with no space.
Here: 19,A
